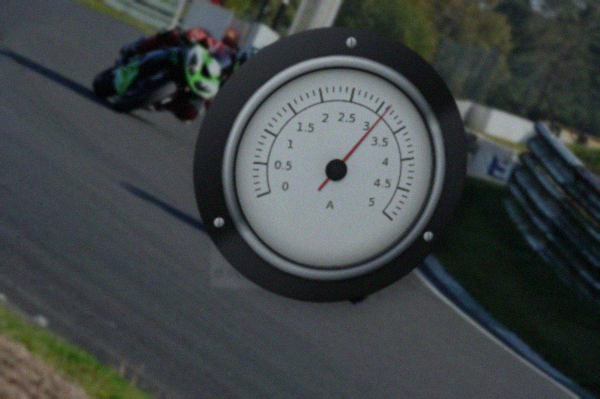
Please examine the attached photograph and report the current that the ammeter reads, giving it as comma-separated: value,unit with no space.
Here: 3.1,A
